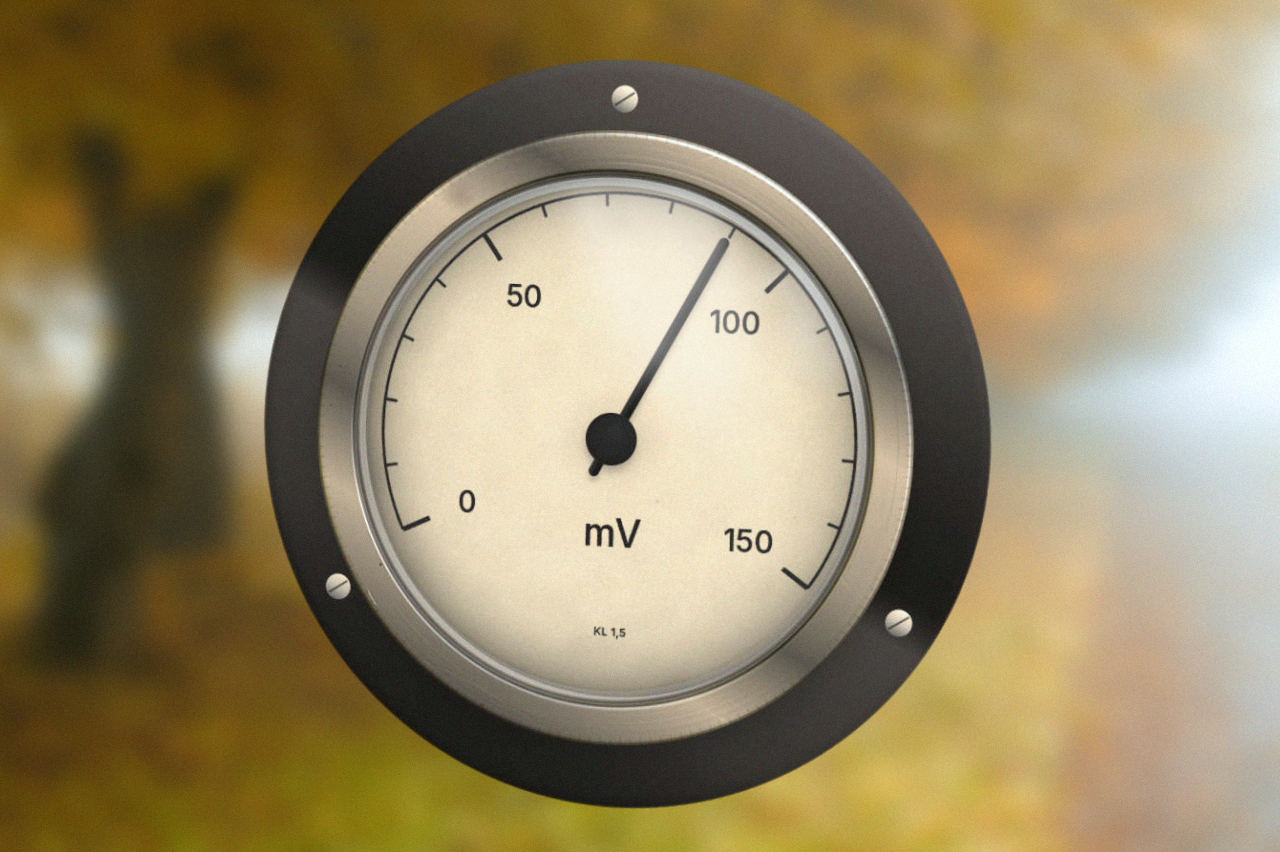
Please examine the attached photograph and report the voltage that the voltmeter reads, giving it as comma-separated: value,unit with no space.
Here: 90,mV
